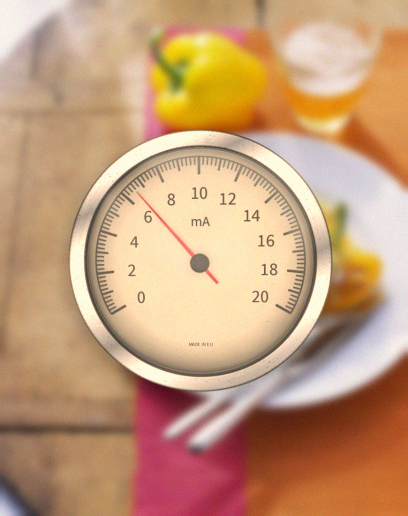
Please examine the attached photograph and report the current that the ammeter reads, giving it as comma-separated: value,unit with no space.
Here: 6.6,mA
